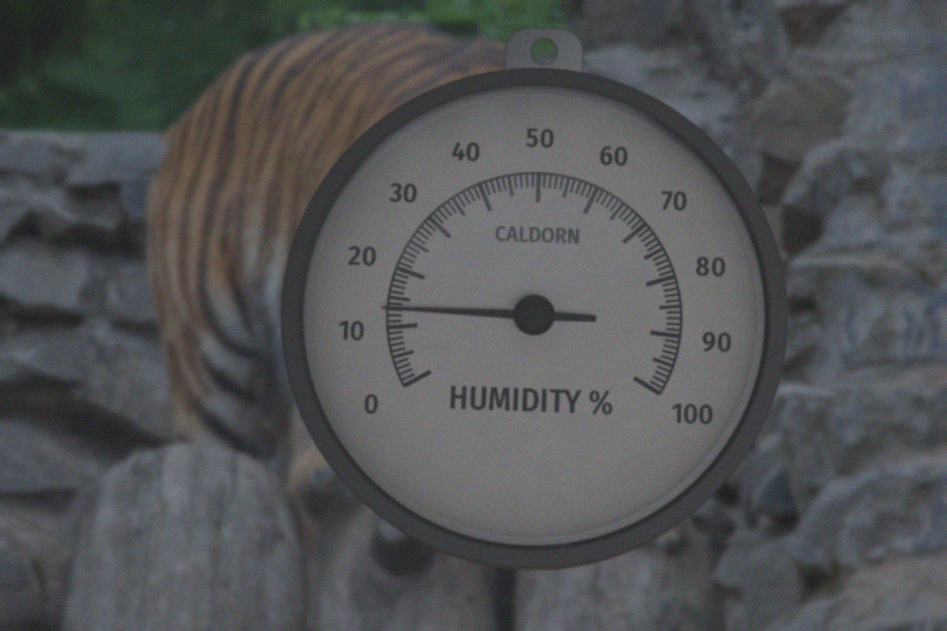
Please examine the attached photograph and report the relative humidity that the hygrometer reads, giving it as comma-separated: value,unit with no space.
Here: 13,%
